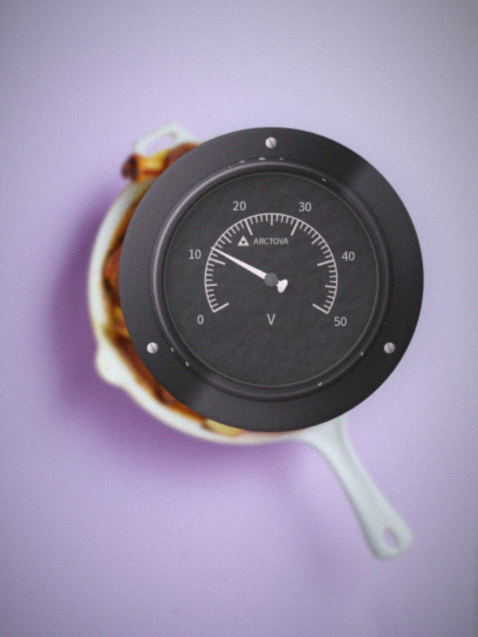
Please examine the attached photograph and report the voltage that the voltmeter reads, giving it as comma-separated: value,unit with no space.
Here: 12,V
